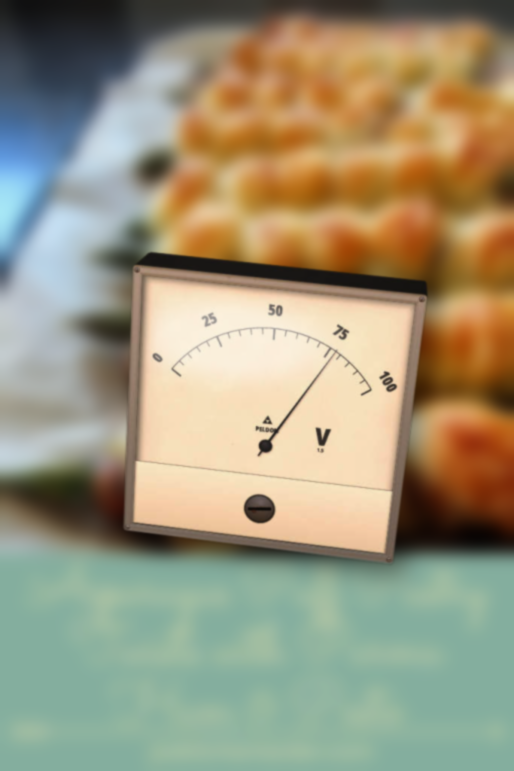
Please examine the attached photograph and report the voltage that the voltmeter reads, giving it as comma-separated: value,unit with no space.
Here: 77.5,V
